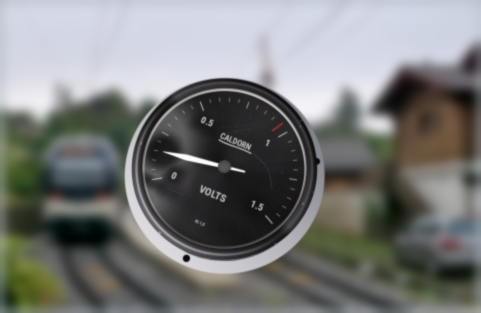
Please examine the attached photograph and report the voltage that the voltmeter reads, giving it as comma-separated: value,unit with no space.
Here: 0.15,V
